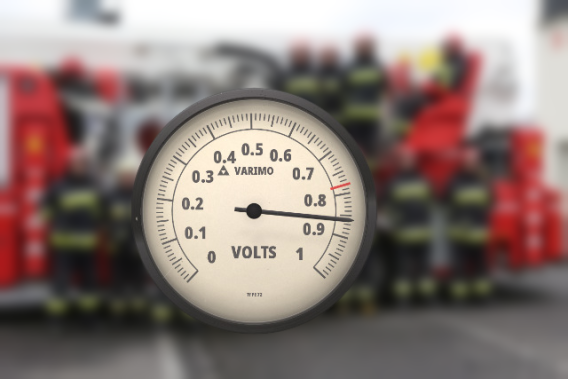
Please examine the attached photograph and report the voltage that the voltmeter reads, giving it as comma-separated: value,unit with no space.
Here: 0.86,V
